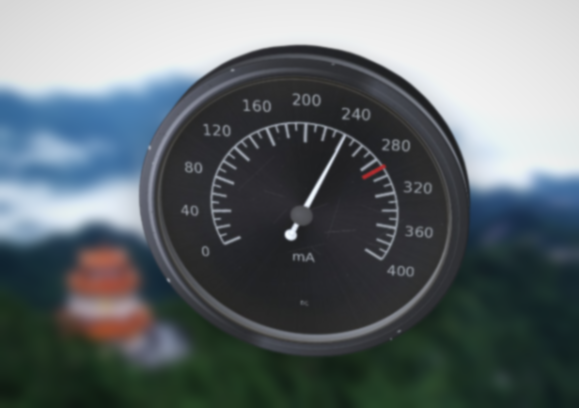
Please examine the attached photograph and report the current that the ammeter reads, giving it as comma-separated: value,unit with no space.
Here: 240,mA
